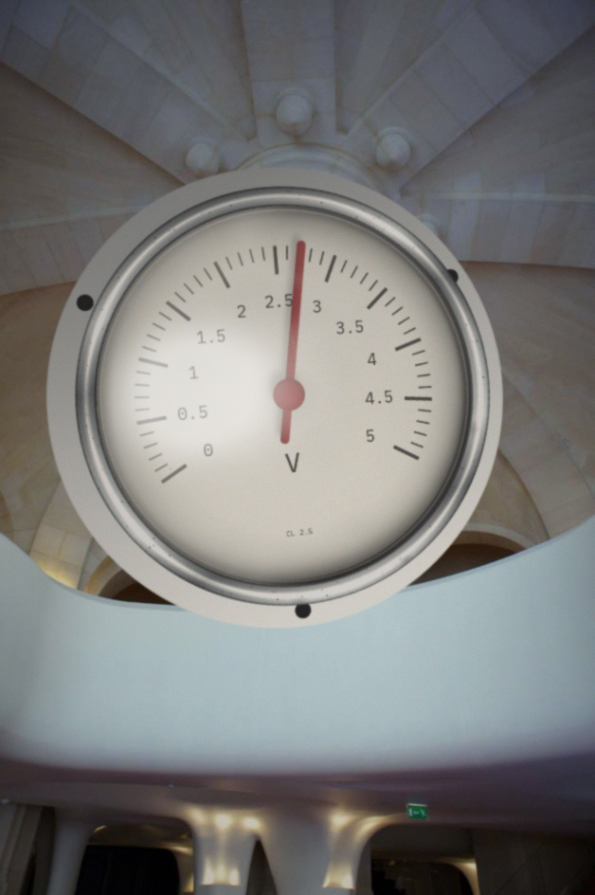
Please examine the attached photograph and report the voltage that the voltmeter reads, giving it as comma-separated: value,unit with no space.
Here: 2.7,V
